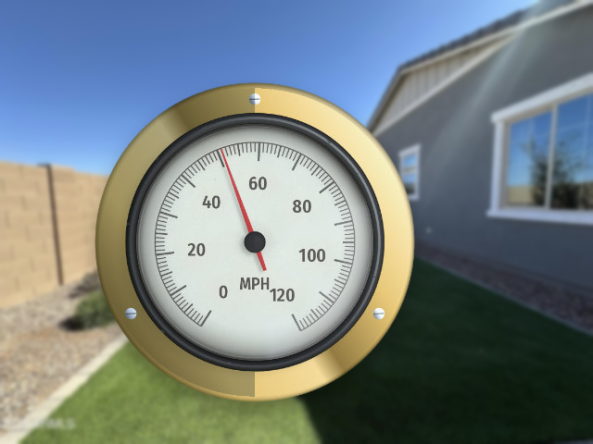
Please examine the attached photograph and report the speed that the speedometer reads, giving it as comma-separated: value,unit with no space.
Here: 51,mph
